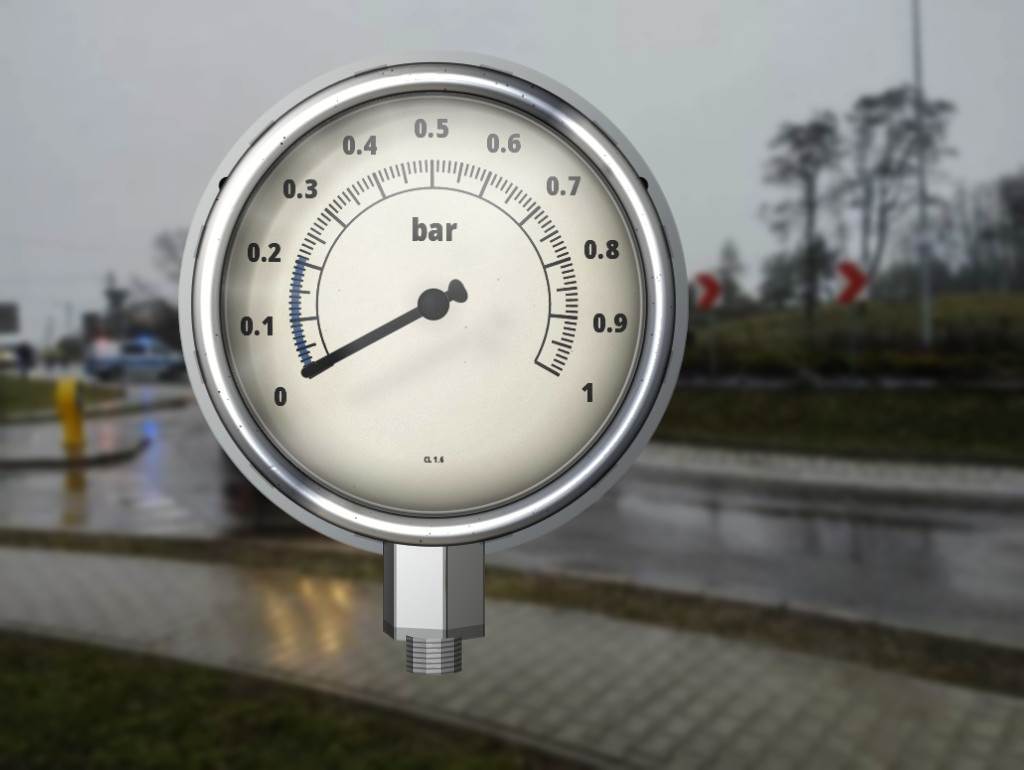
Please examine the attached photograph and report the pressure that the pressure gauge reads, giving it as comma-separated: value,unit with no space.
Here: 0.01,bar
